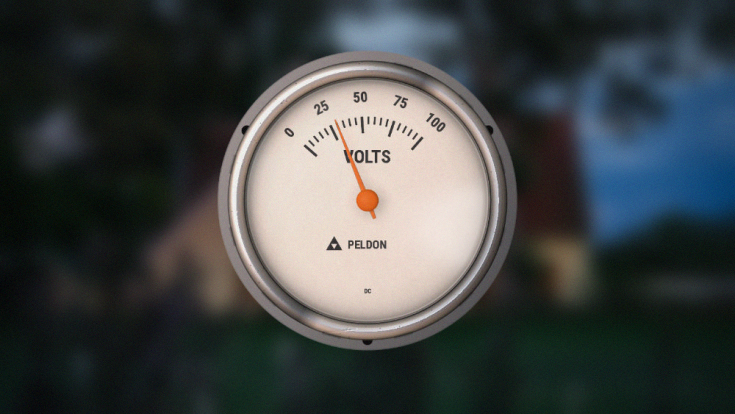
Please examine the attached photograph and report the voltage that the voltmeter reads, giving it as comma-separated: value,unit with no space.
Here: 30,V
